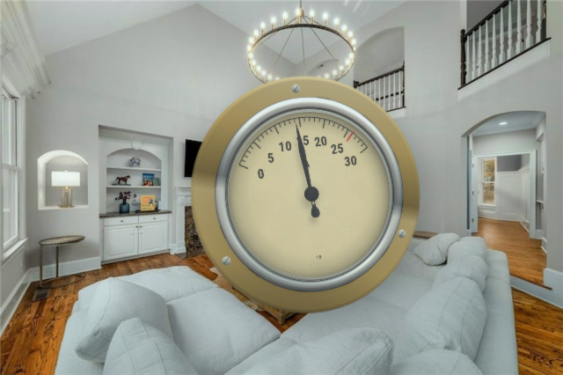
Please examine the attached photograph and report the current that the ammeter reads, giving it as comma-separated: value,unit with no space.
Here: 14,A
